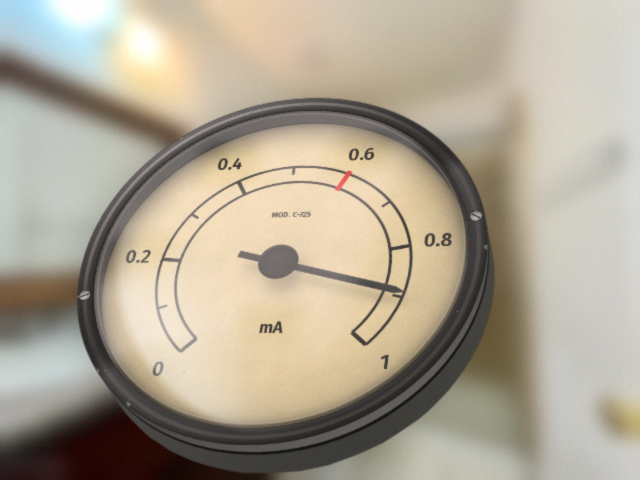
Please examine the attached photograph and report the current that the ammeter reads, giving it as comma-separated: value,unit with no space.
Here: 0.9,mA
